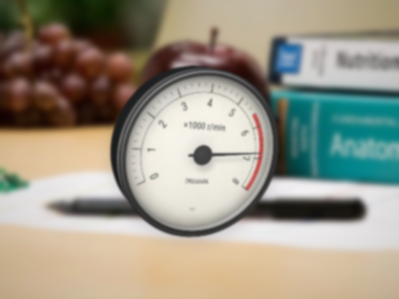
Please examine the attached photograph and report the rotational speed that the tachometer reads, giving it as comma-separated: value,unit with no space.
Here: 6800,rpm
